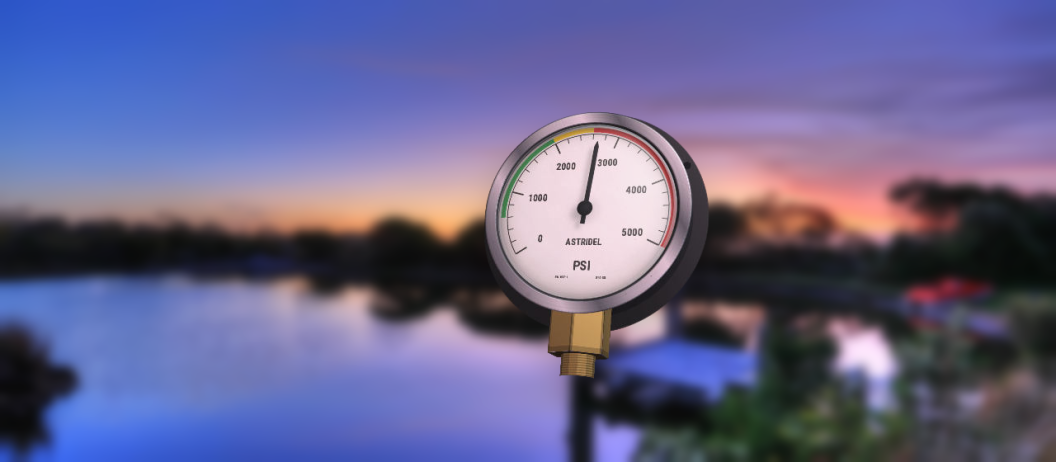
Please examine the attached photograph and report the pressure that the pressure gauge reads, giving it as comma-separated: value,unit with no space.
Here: 2700,psi
